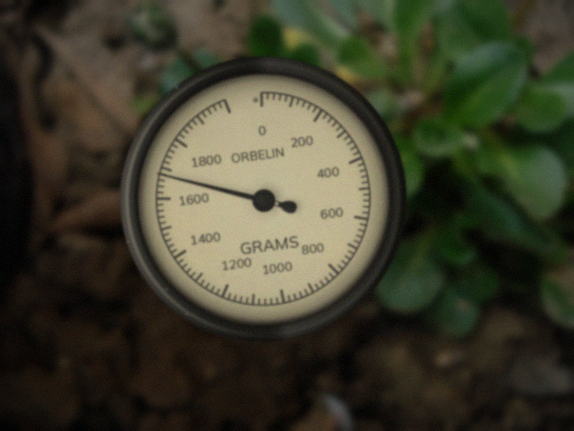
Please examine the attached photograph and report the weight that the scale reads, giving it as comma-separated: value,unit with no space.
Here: 1680,g
